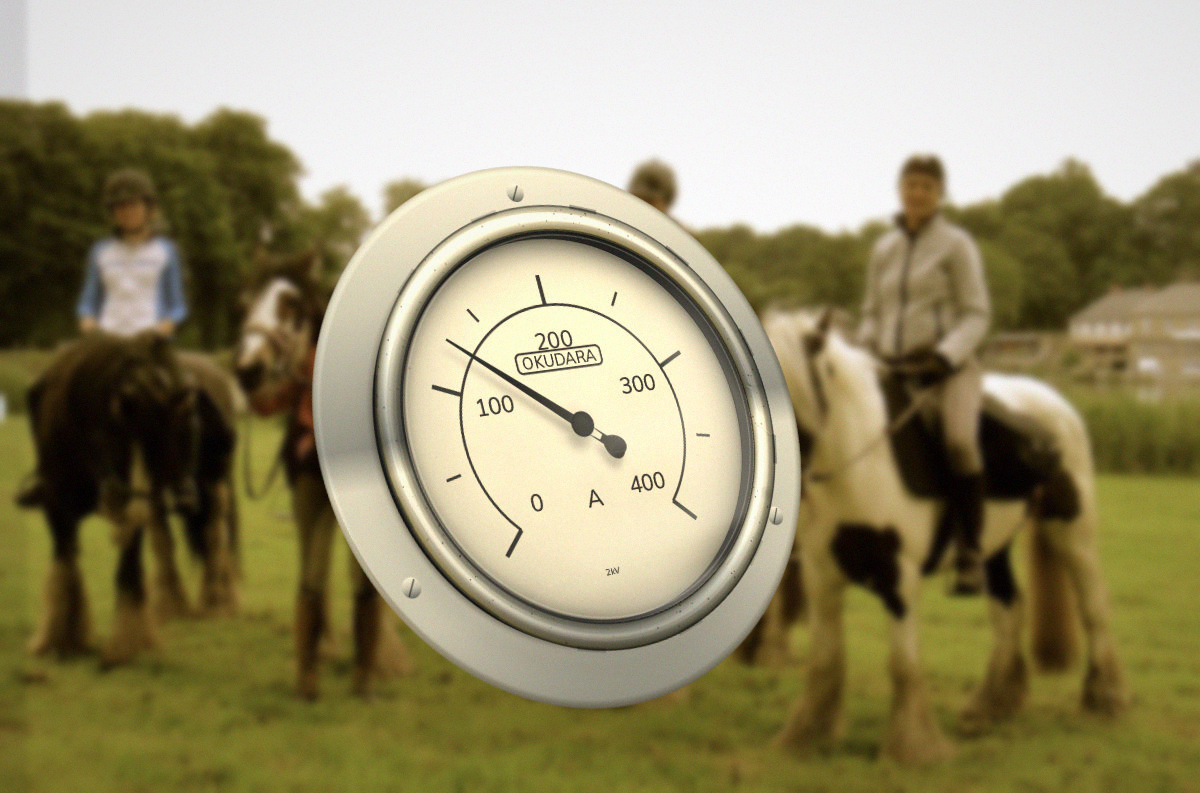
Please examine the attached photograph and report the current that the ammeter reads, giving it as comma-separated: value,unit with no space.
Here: 125,A
